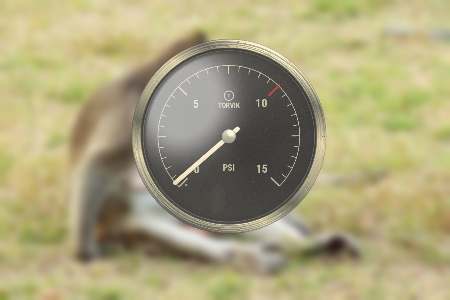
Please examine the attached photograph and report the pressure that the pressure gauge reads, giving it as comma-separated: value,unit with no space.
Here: 0.25,psi
